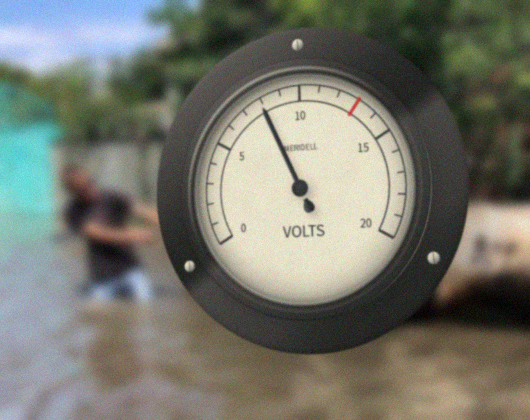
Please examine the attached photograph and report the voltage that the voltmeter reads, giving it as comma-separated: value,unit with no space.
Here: 8,V
